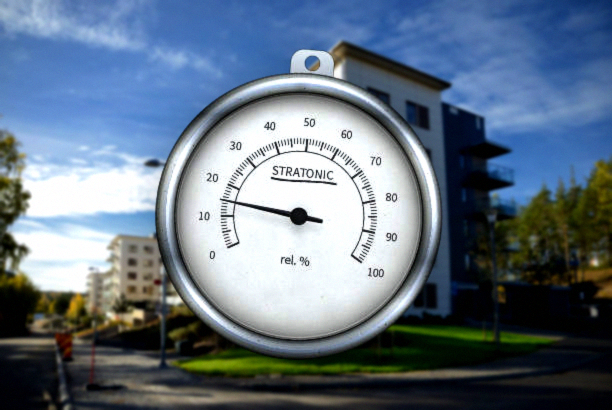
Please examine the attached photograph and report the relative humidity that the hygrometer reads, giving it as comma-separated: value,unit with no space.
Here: 15,%
